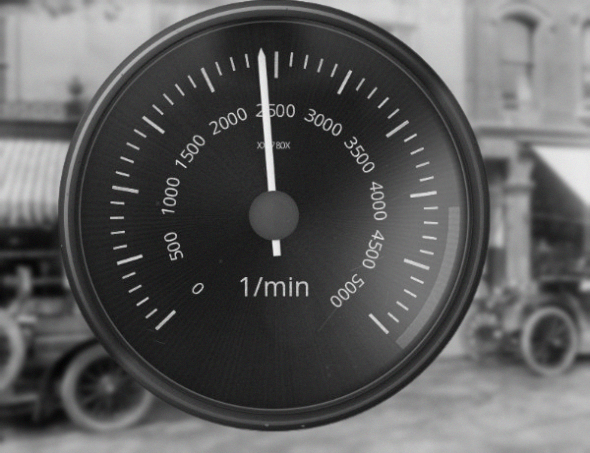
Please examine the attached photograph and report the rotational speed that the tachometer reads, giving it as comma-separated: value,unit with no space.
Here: 2400,rpm
